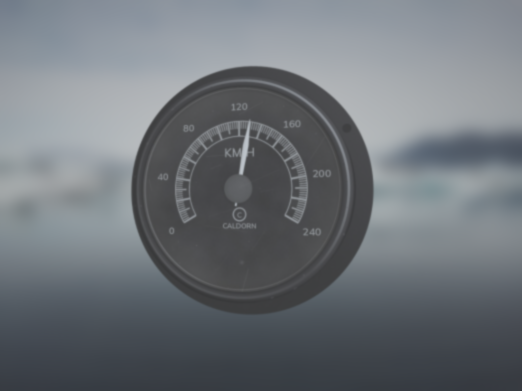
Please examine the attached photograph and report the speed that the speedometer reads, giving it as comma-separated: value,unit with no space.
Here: 130,km/h
